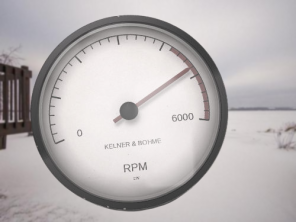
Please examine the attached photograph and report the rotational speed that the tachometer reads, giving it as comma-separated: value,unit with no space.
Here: 4800,rpm
